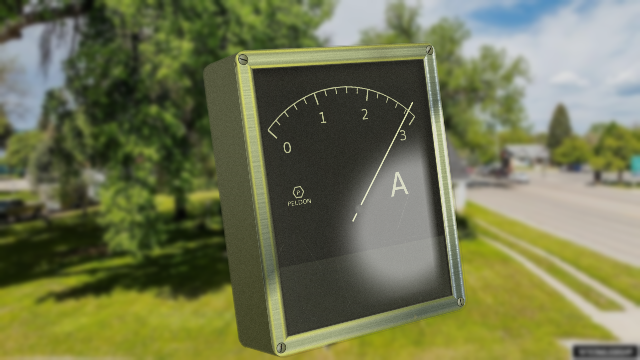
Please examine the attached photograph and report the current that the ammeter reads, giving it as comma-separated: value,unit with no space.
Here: 2.8,A
